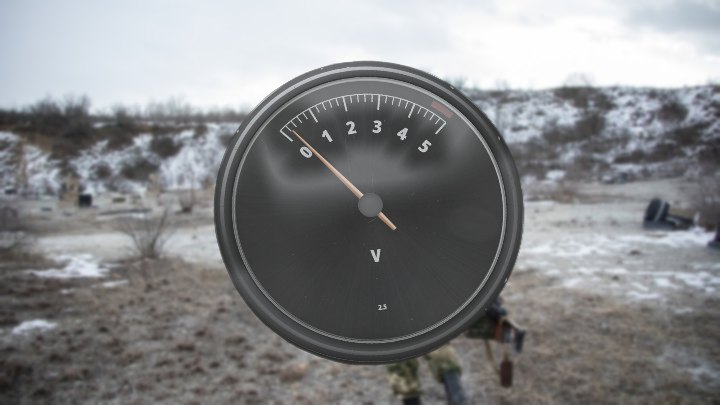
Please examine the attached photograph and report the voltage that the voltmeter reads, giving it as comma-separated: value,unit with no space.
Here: 0.2,V
